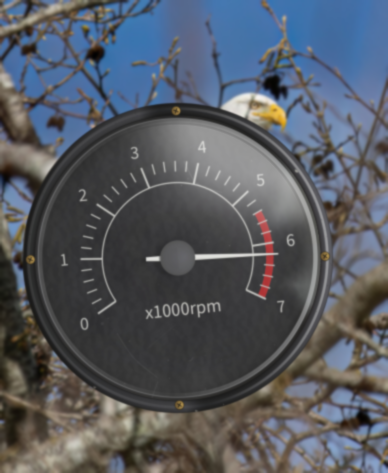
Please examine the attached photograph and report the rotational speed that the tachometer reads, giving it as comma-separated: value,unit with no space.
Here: 6200,rpm
